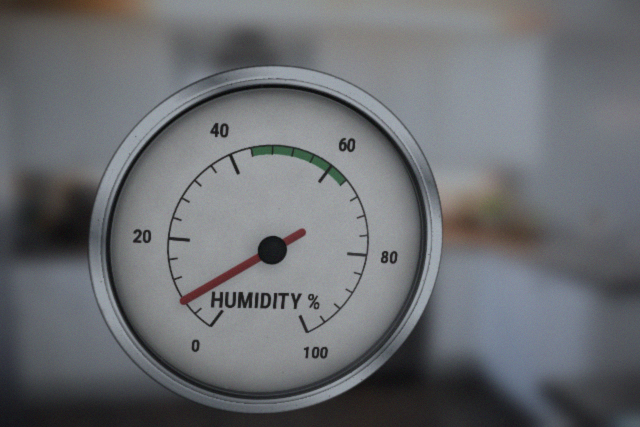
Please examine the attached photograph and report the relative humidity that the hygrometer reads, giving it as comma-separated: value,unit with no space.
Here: 8,%
